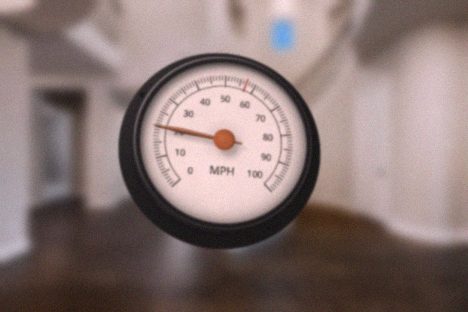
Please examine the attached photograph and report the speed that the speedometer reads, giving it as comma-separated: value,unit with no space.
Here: 20,mph
